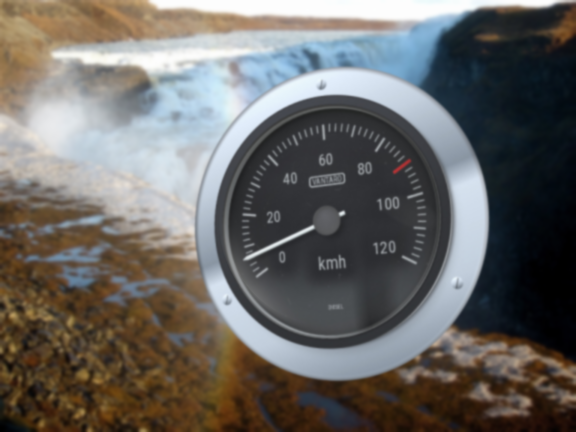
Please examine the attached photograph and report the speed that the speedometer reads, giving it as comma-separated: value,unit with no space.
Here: 6,km/h
